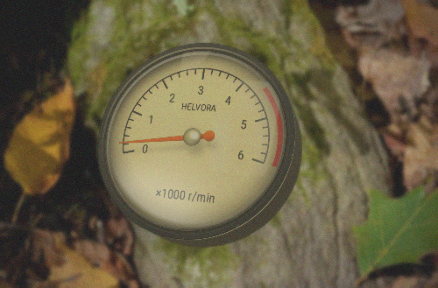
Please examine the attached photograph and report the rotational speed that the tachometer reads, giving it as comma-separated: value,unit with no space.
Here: 200,rpm
